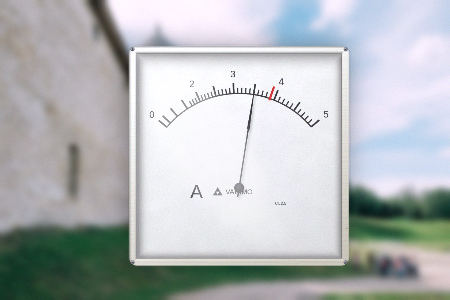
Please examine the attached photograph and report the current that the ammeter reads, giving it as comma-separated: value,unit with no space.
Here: 3.5,A
